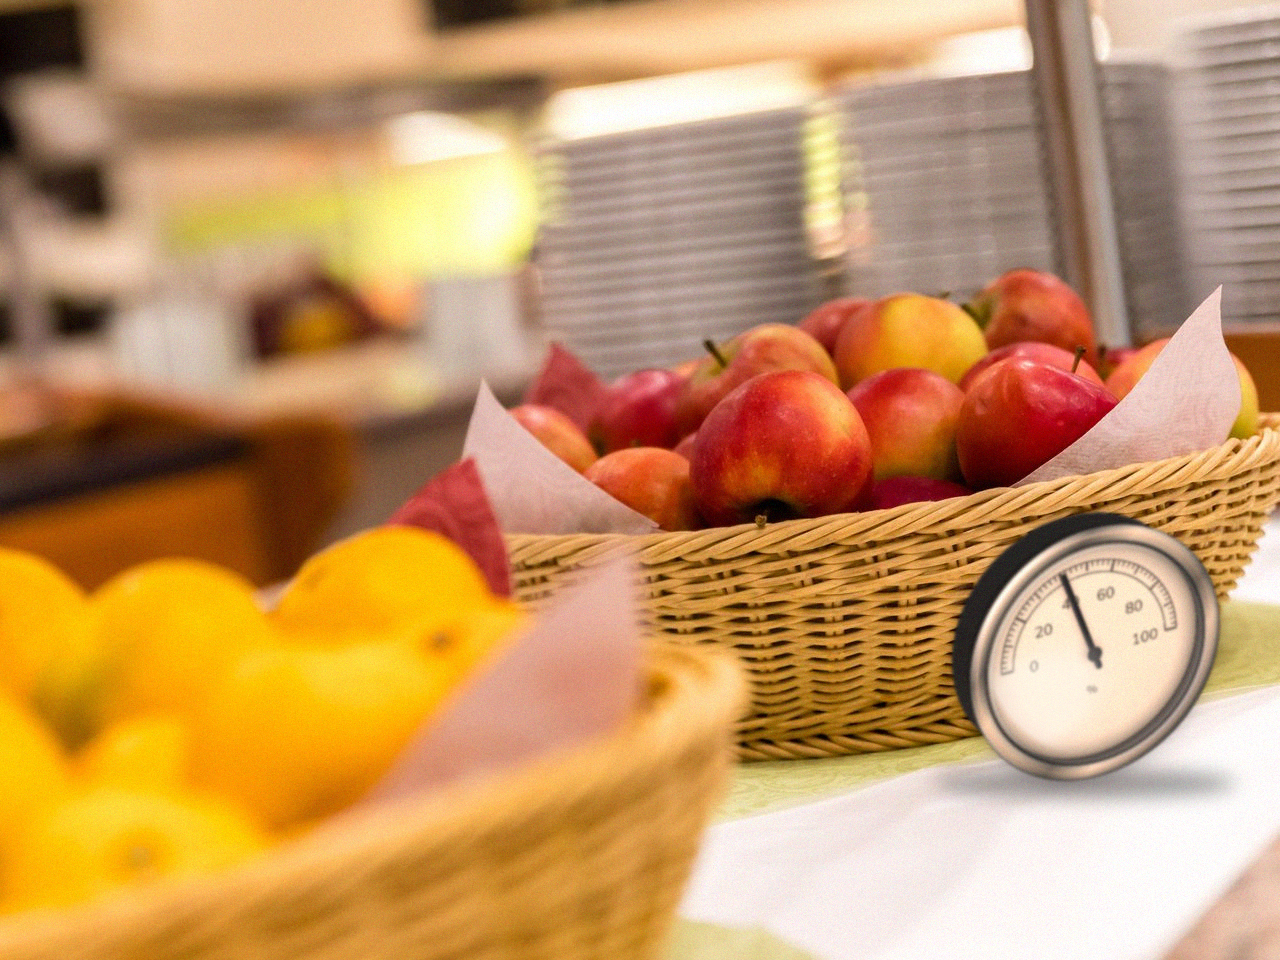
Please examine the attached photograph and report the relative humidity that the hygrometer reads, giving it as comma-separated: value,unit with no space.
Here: 40,%
